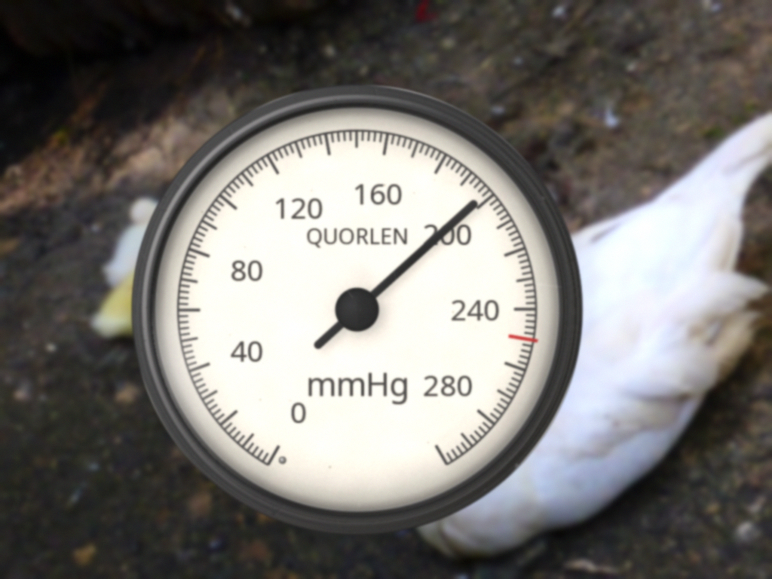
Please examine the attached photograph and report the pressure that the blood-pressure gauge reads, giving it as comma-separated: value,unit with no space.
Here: 198,mmHg
